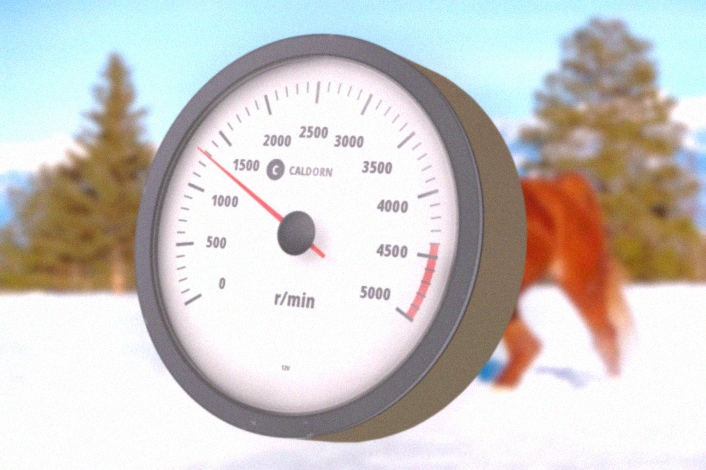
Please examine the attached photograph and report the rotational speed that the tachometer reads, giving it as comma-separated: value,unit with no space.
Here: 1300,rpm
